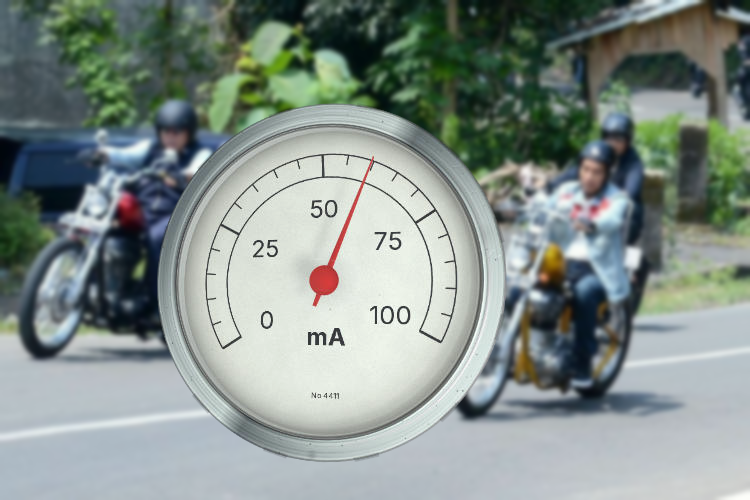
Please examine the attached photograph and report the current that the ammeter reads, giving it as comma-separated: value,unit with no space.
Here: 60,mA
